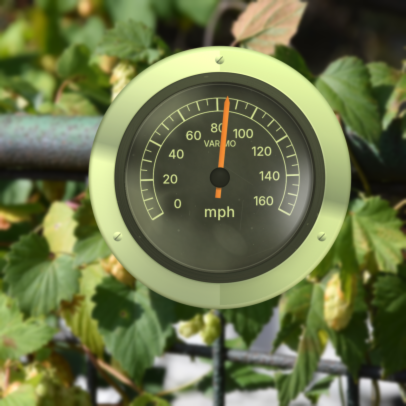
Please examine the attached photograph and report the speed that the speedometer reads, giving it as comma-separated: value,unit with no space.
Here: 85,mph
